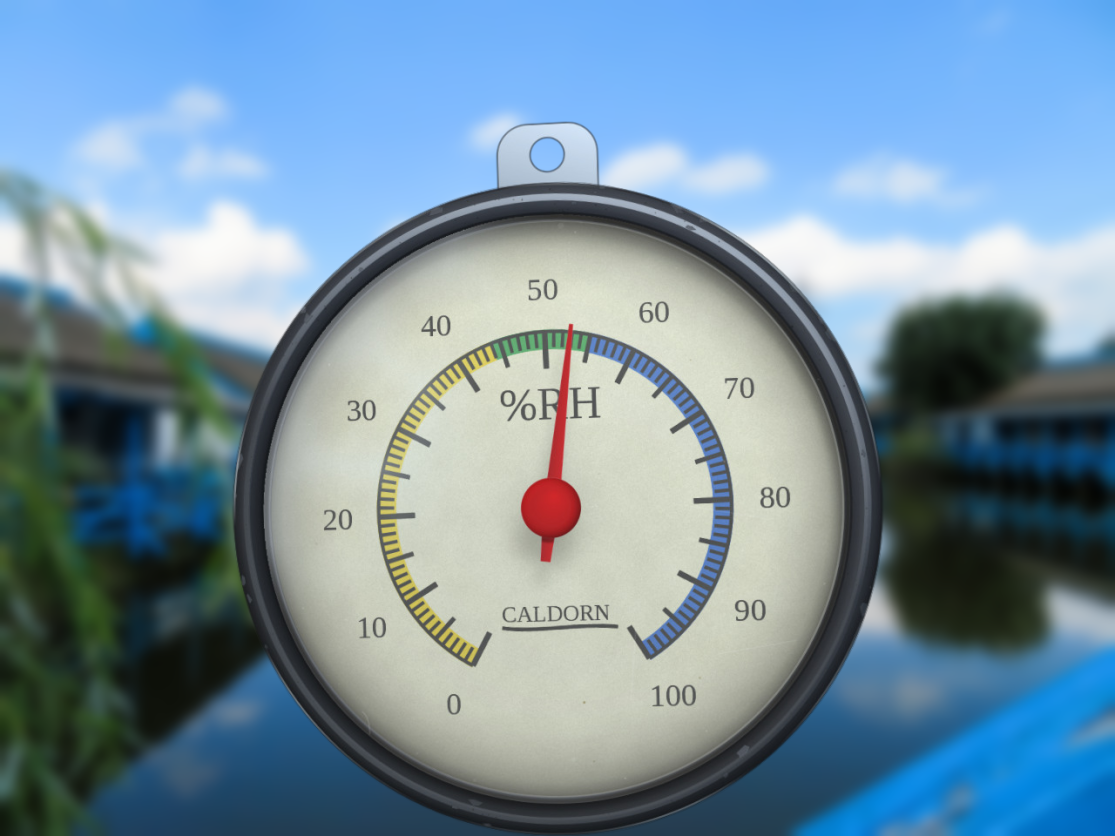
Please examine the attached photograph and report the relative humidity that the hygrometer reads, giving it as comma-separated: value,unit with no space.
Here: 53,%
